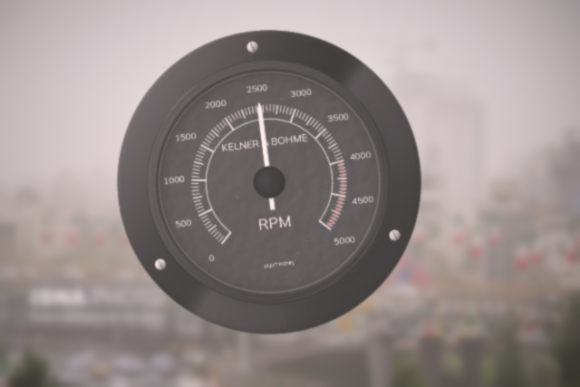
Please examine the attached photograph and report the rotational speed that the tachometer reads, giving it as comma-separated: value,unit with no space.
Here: 2500,rpm
